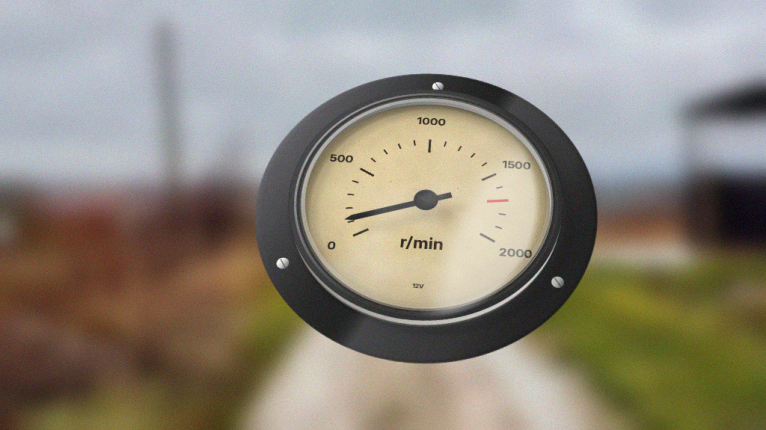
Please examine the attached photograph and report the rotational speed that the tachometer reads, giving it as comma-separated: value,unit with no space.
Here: 100,rpm
